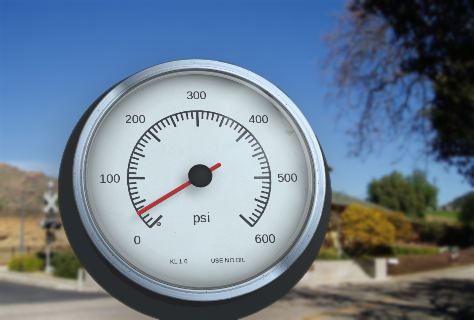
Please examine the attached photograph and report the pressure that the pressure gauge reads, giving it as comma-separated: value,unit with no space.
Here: 30,psi
